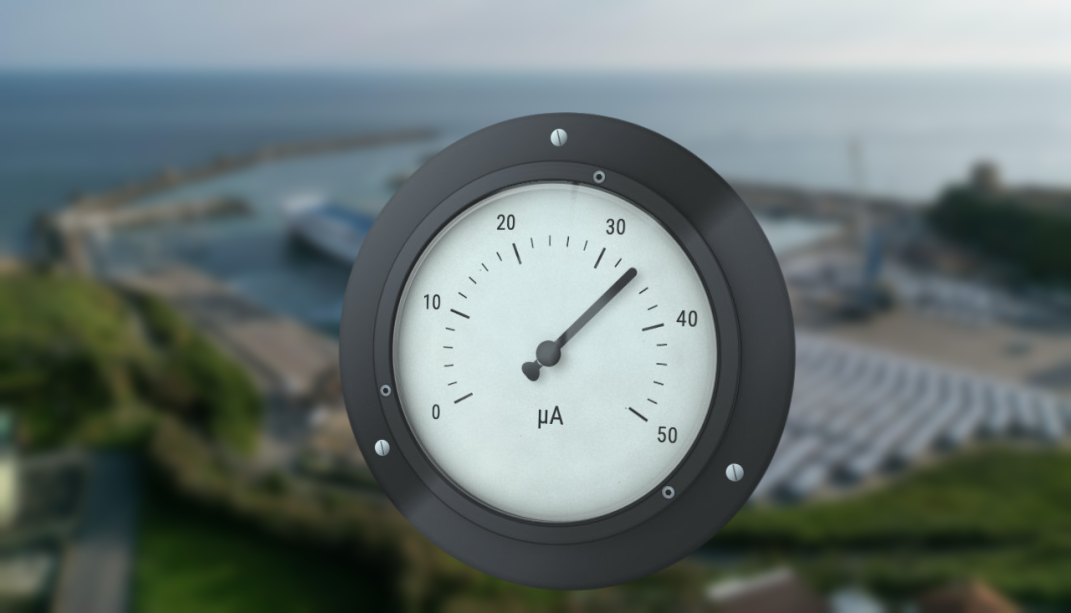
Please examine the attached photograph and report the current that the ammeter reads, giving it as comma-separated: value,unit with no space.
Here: 34,µA
